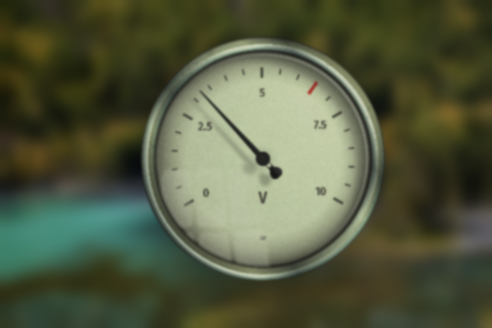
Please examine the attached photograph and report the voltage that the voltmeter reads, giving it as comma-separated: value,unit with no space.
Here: 3.25,V
